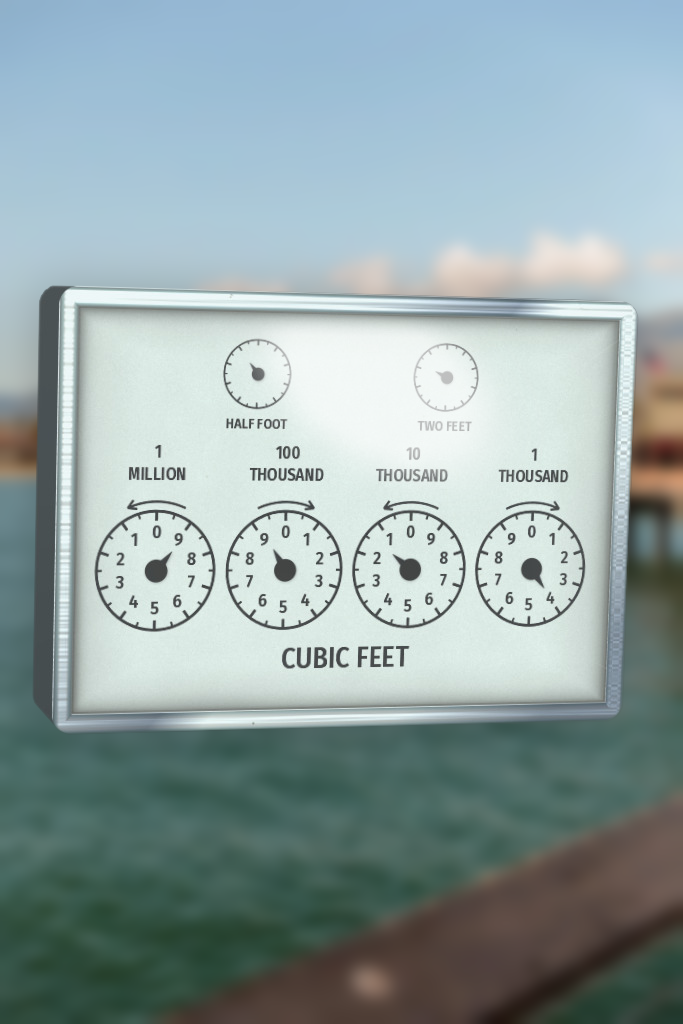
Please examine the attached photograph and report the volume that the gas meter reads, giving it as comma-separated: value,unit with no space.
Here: 891400,ft³
